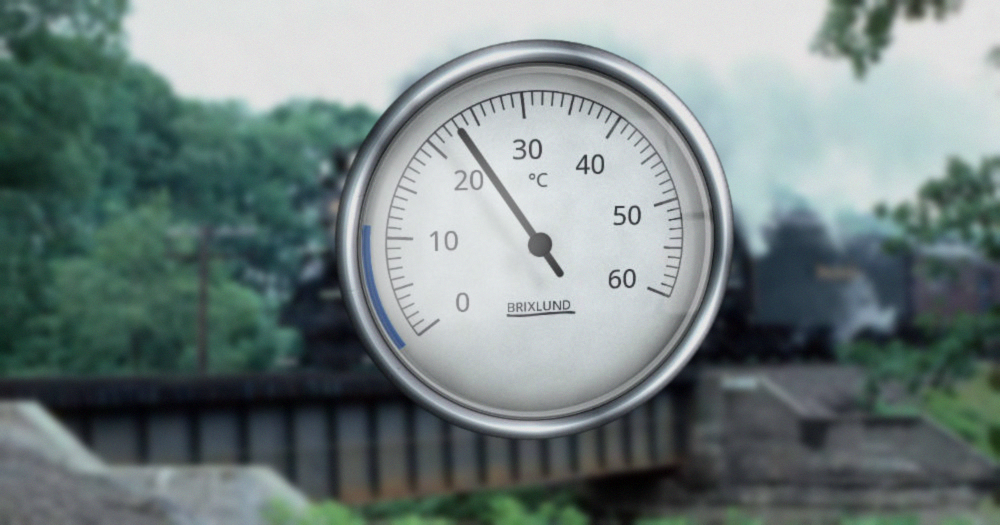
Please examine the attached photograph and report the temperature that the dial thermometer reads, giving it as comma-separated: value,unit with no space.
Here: 23,°C
